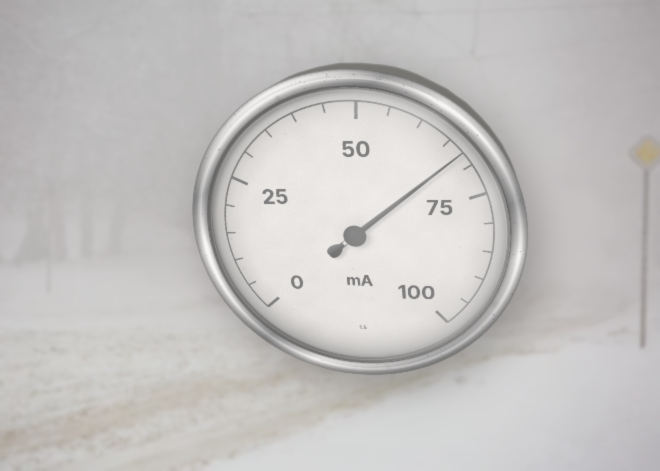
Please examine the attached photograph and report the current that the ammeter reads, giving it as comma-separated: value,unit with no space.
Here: 67.5,mA
